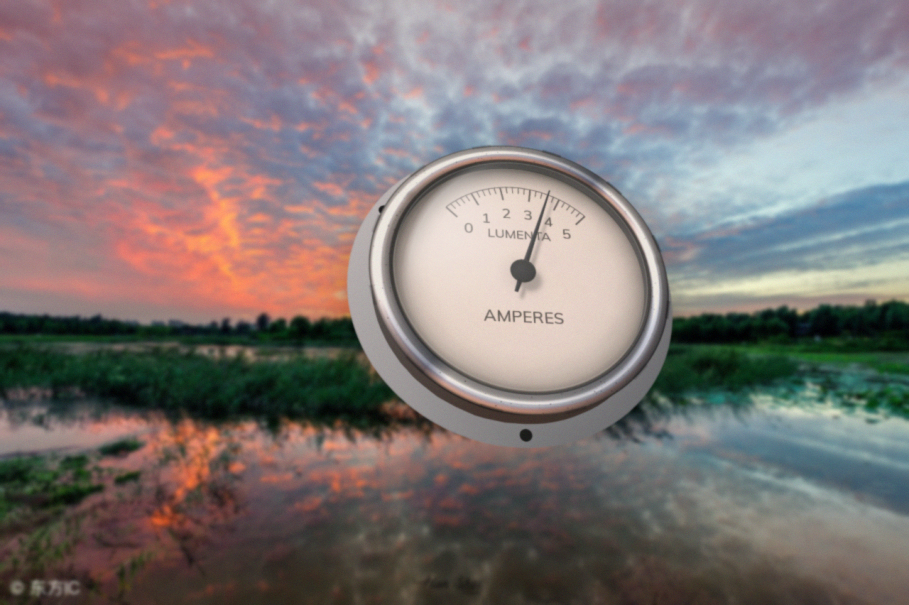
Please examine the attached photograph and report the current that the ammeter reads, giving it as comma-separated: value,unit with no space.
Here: 3.6,A
